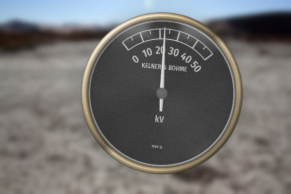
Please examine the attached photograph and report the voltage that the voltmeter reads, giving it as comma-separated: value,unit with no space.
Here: 22.5,kV
